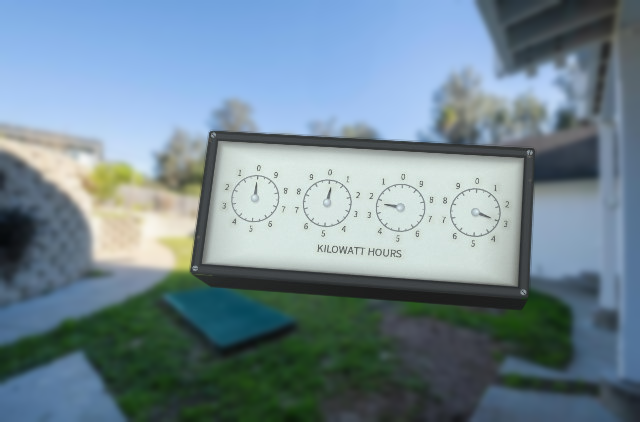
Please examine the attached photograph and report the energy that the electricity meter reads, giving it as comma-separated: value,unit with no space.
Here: 23,kWh
